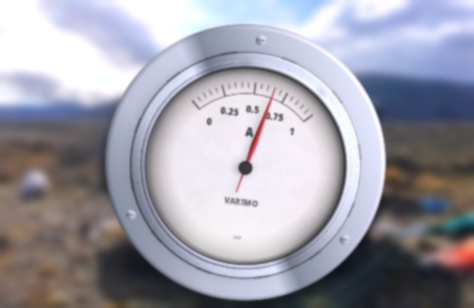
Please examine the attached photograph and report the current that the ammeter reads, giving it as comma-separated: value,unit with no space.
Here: 0.65,A
